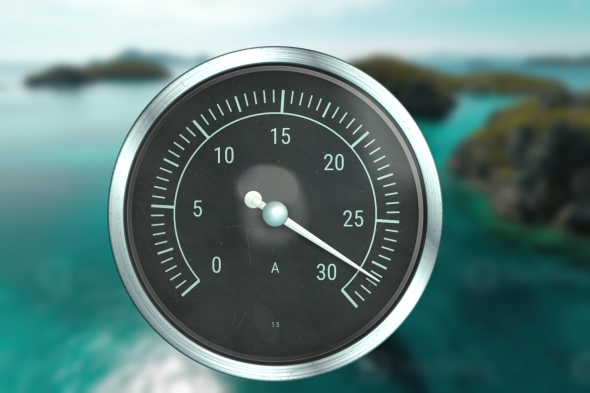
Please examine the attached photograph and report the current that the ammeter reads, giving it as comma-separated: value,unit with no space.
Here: 28.25,A
